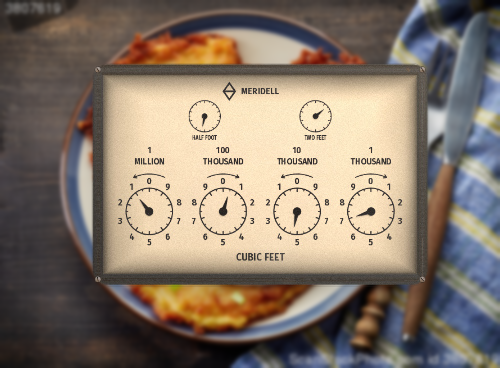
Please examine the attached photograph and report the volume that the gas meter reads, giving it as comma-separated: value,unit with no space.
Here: 104700,ft³
